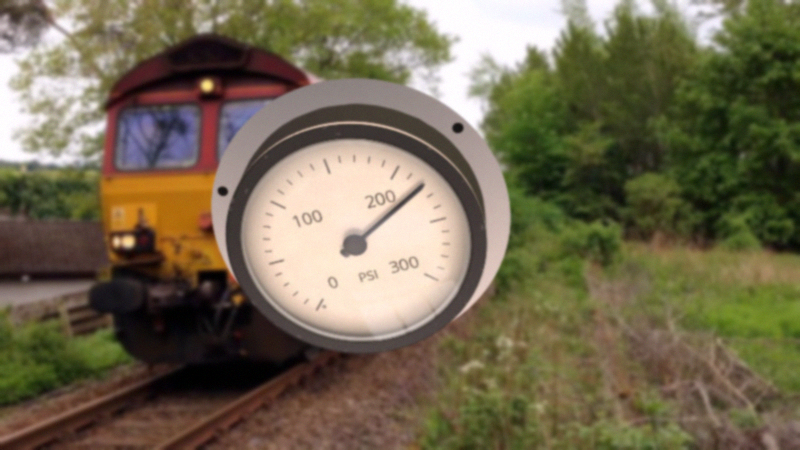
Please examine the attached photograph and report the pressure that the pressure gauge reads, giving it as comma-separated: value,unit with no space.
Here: 220,psi
